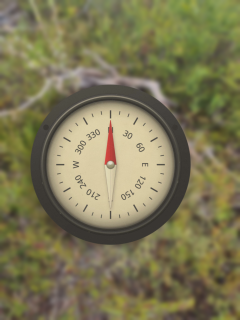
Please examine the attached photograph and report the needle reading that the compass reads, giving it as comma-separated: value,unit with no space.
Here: 0,°
